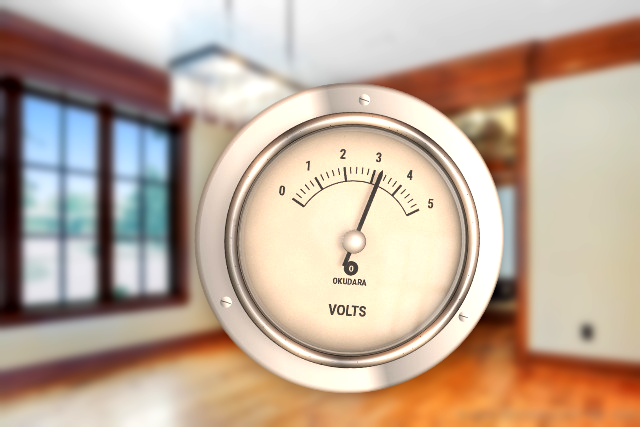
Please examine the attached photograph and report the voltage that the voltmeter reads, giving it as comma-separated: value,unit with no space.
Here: 3.2,V
